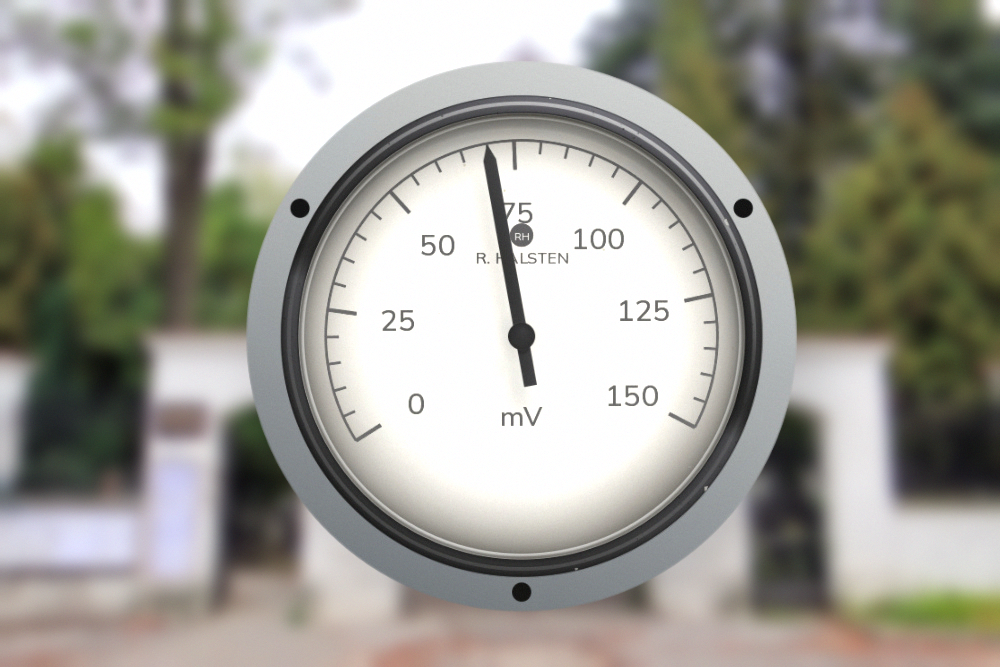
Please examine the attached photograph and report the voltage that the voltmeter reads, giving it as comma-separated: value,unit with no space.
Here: 70,mV
